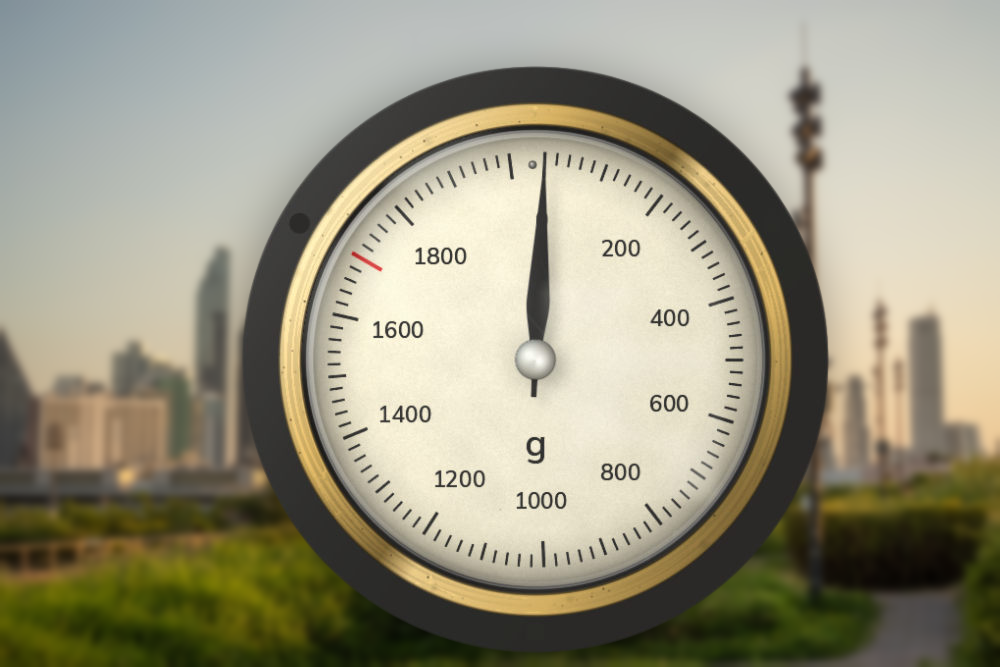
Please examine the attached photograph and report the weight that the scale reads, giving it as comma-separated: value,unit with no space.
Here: 0,g
